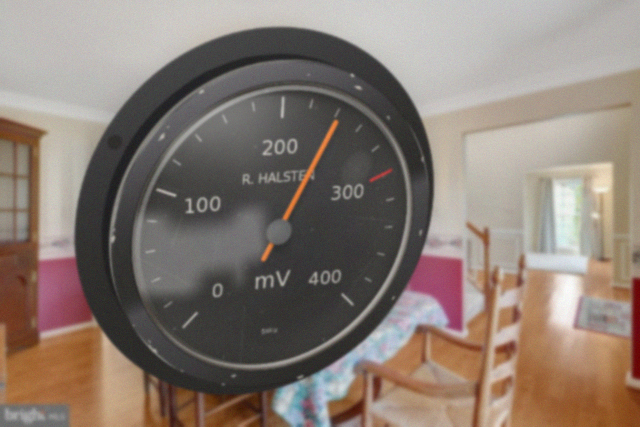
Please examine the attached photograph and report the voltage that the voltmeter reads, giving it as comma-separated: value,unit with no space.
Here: 240,mV
